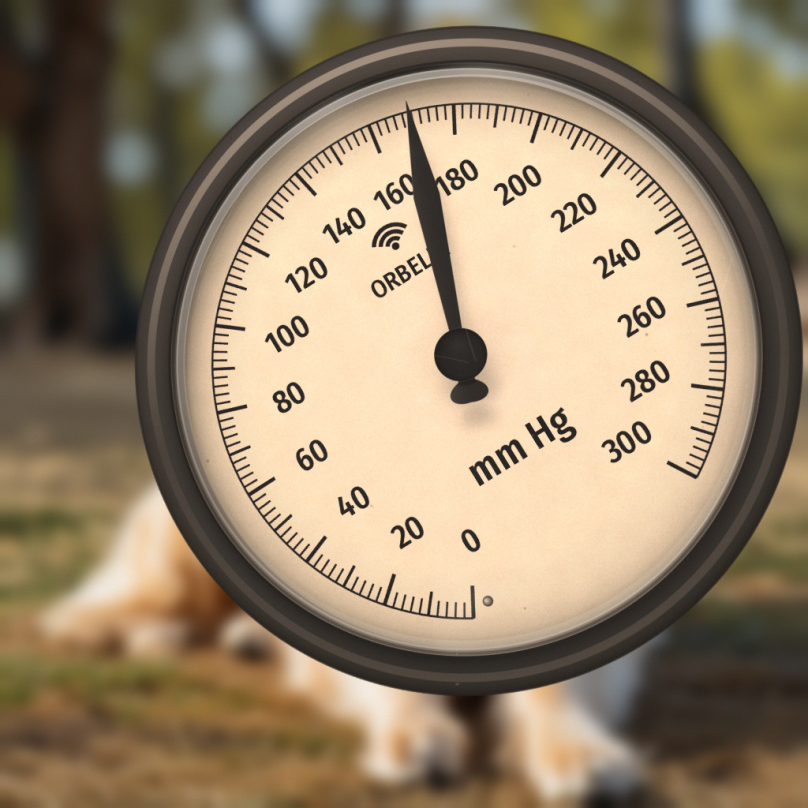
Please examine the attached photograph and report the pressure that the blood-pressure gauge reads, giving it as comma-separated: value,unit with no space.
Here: 170,mmHg
